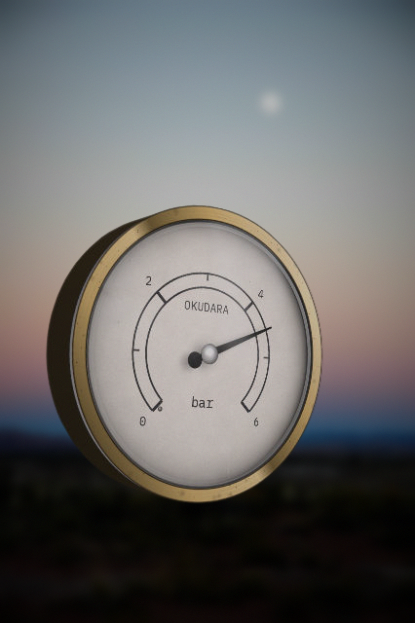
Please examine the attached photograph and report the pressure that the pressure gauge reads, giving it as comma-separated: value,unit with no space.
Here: 4.5,bar
